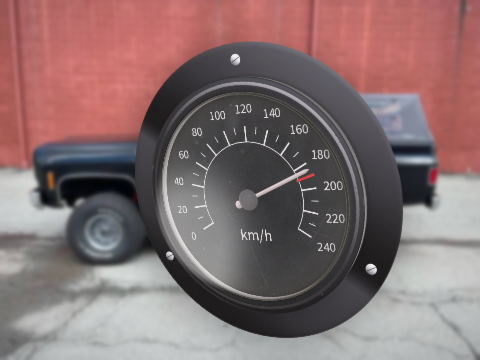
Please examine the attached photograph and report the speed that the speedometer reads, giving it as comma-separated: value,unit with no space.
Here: 185,km/h
